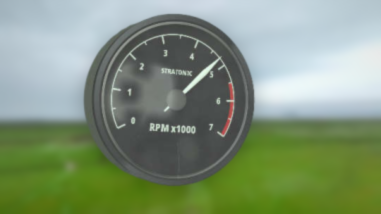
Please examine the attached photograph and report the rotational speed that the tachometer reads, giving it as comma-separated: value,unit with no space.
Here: 4750,rpm
